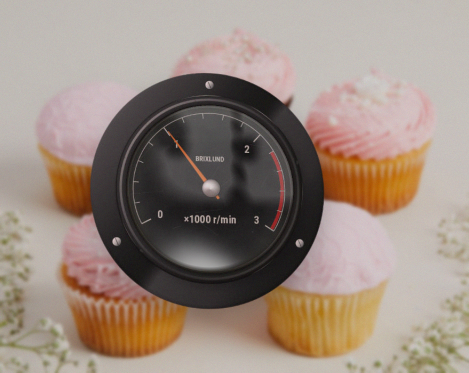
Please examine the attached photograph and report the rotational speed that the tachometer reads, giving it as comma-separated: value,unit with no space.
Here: 1000,rpm
